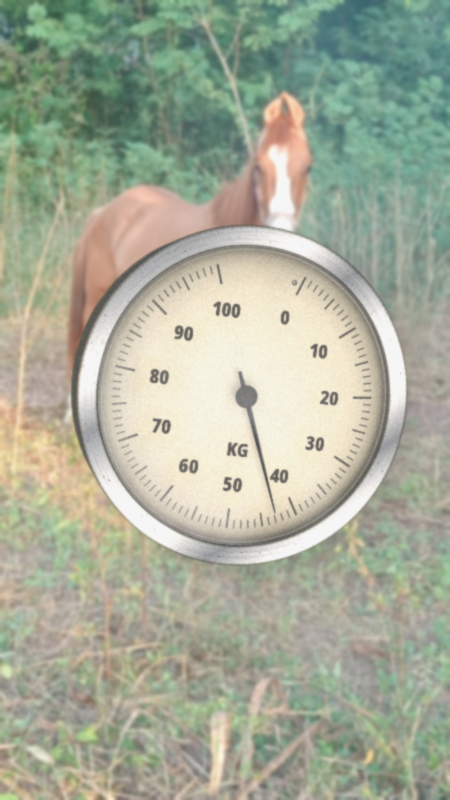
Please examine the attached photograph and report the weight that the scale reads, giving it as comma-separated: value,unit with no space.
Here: 43,kg
